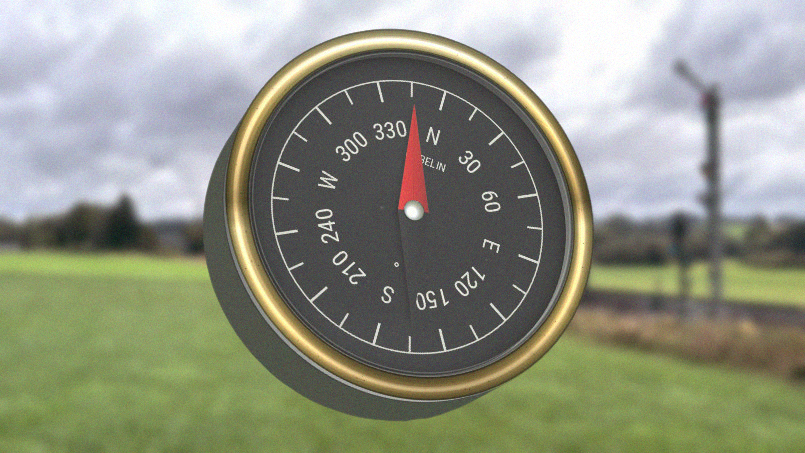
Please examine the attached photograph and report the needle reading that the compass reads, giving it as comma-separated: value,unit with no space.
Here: 345,°
